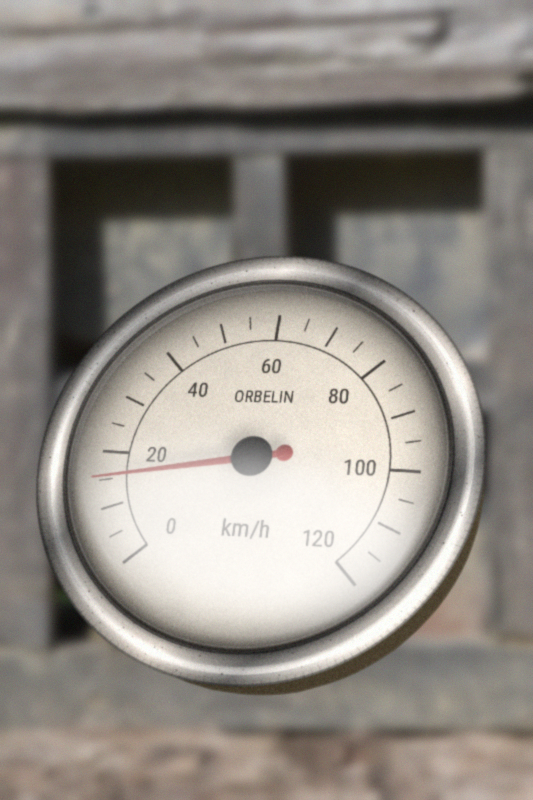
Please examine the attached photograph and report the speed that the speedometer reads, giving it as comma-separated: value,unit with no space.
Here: 15,km/h
